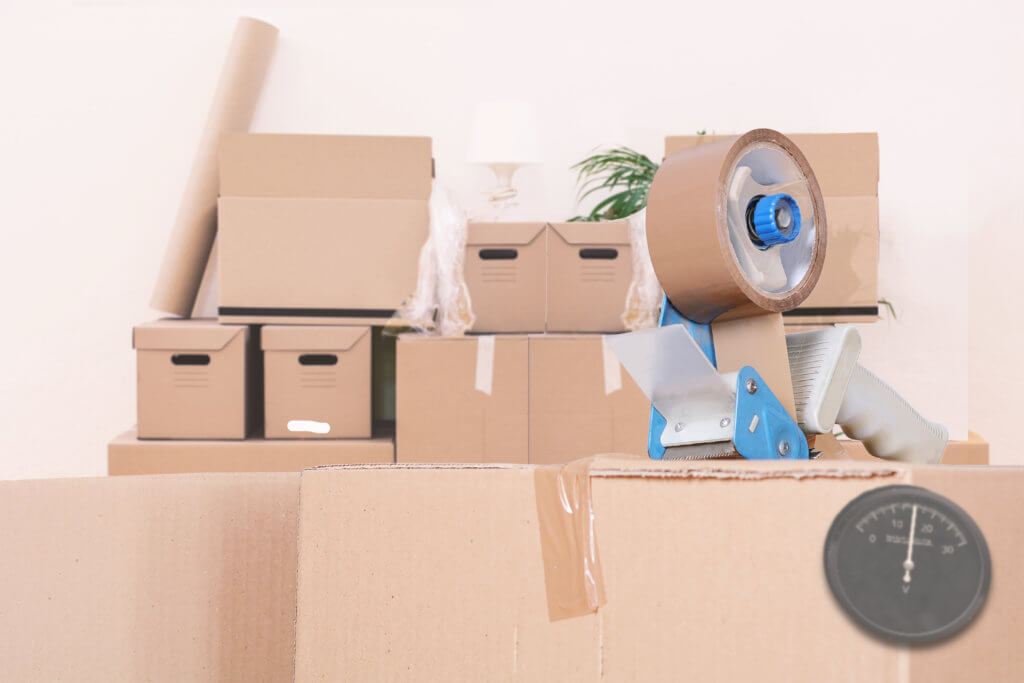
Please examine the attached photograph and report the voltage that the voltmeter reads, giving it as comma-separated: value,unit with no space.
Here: 15,V
